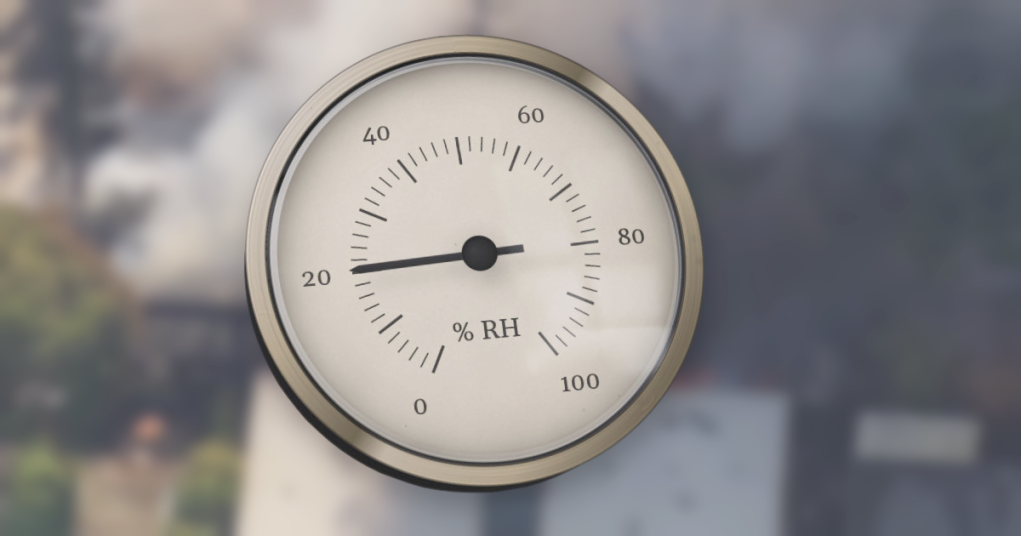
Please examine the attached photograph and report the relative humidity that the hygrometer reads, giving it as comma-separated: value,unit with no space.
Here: 20,%
